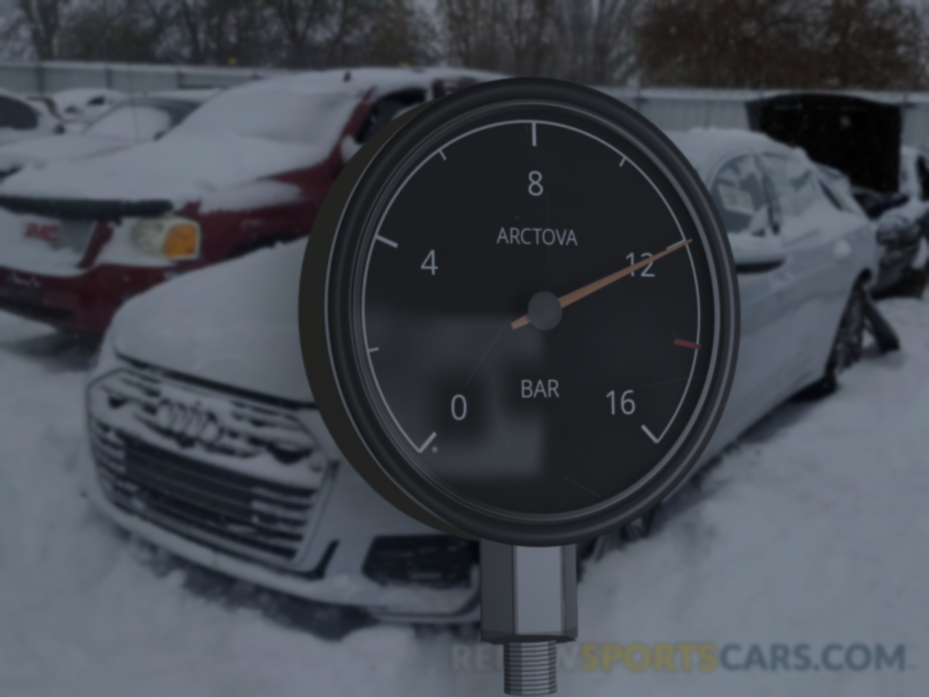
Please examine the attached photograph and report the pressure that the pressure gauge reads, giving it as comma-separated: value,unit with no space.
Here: 12,bar
